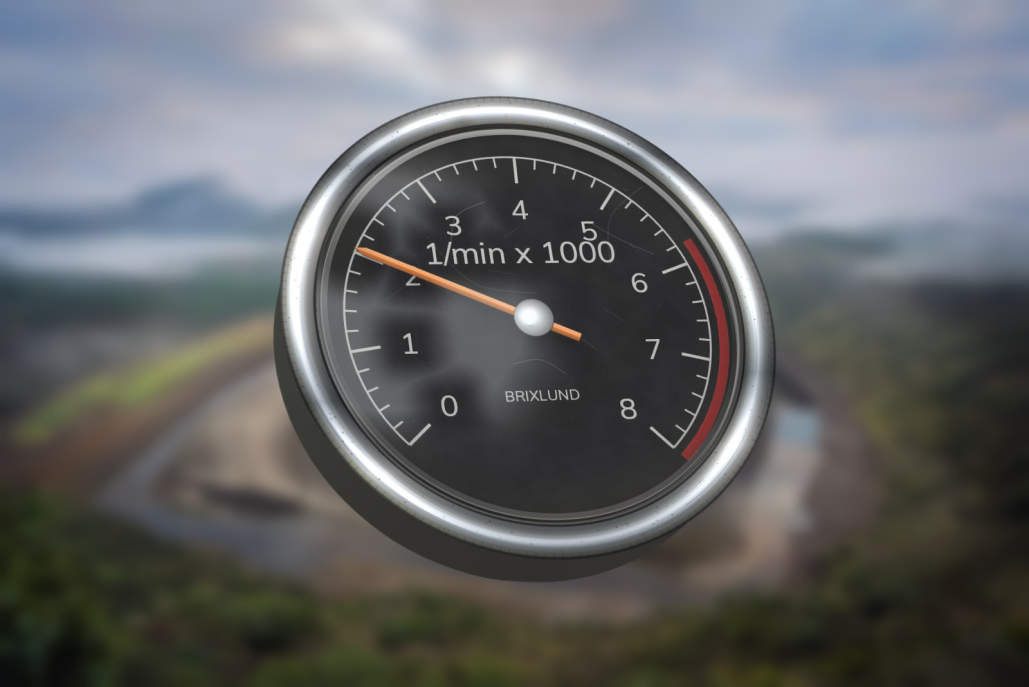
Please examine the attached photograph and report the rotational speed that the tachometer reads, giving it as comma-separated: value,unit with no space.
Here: 2000,rpm
